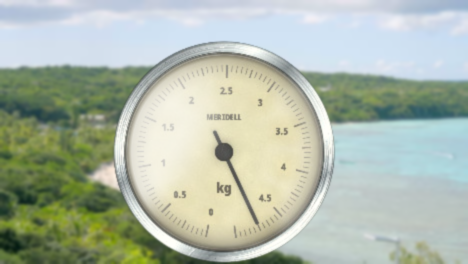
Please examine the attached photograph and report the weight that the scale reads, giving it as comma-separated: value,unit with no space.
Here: 4.75,kg
